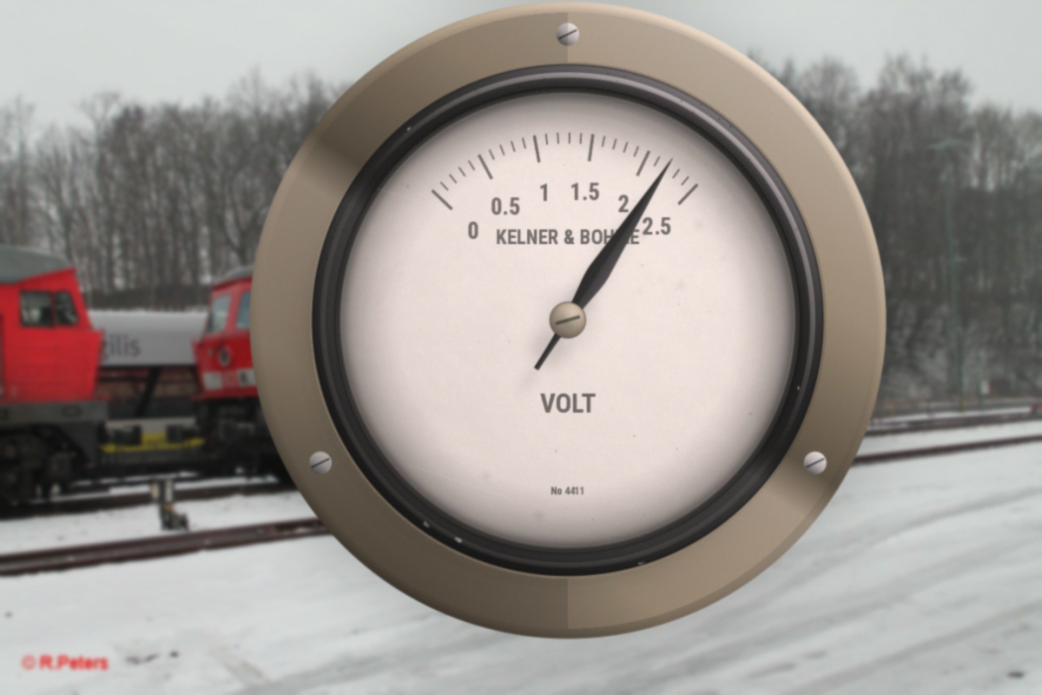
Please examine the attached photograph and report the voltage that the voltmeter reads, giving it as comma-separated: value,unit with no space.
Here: 2.2,V
